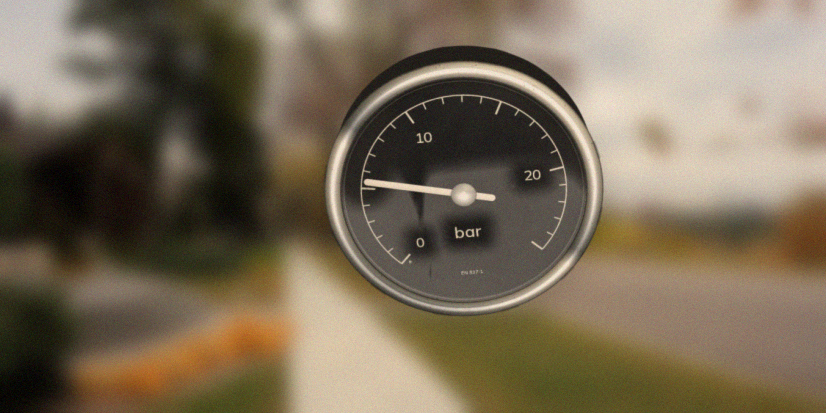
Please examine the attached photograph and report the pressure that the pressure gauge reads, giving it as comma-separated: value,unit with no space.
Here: 5.5,bar
